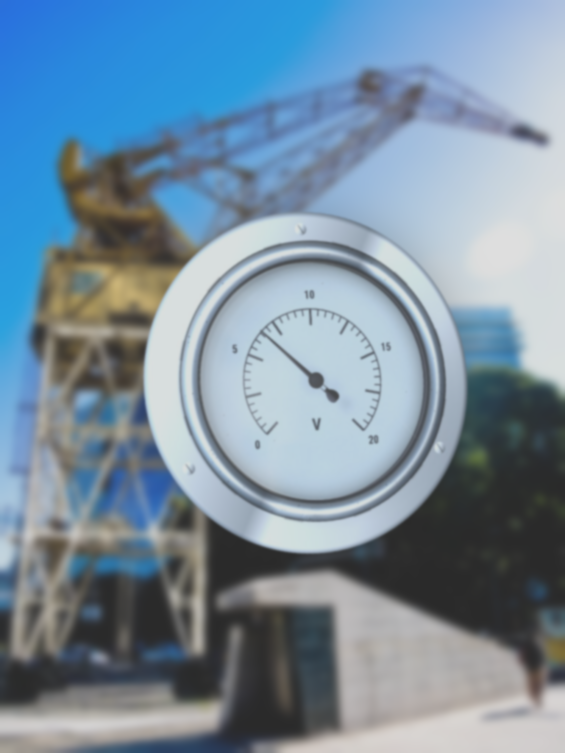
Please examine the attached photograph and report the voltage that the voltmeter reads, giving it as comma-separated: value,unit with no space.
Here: 6.5,V
